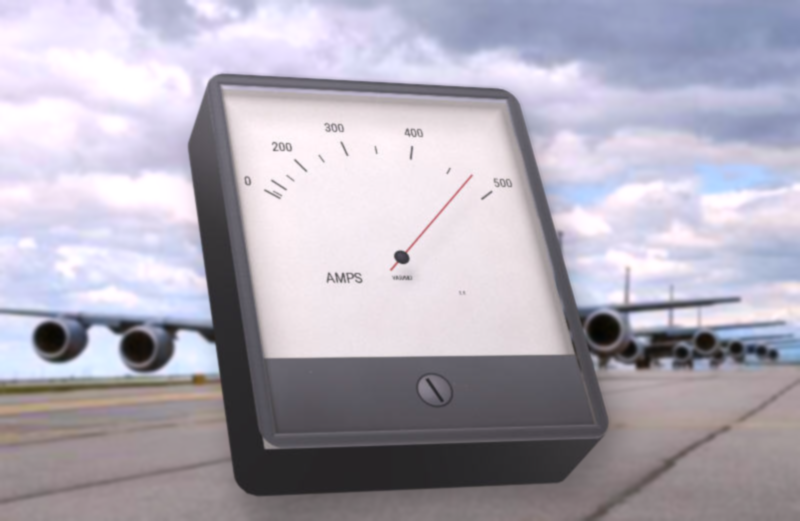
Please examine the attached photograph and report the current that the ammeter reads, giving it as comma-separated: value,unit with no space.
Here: 475,A
